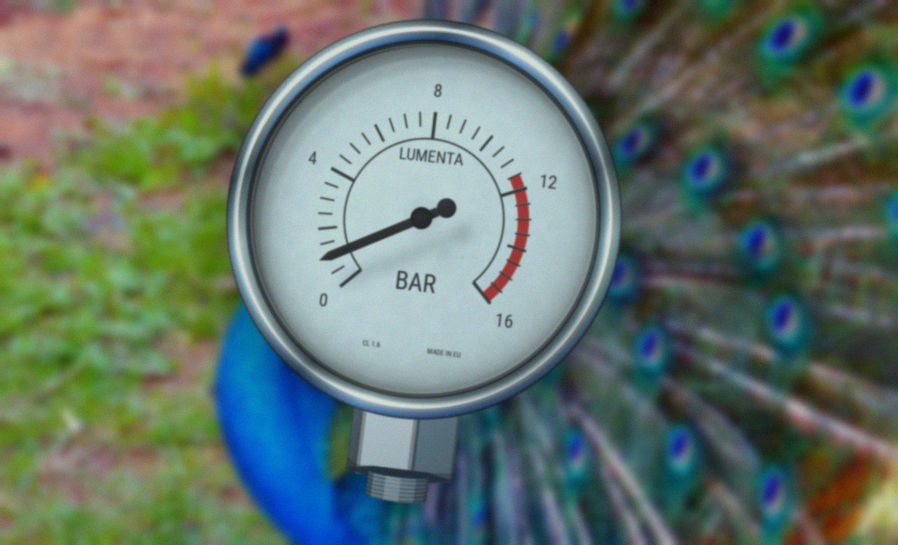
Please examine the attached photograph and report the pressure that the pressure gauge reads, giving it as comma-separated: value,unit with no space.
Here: 1,bar
